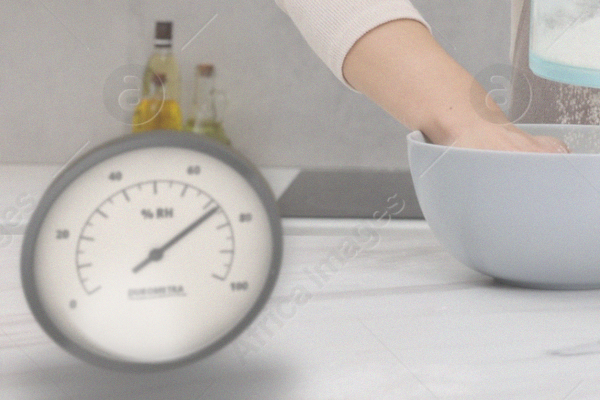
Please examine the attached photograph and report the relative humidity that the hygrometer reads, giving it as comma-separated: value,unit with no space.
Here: 72.5,%
